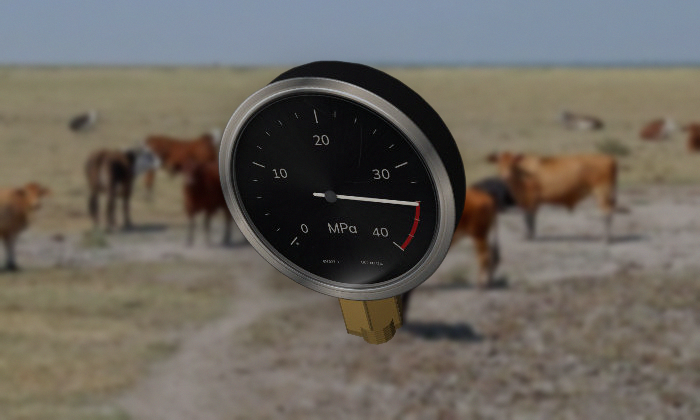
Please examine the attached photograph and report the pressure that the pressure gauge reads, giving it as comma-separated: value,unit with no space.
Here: 34,MPa
